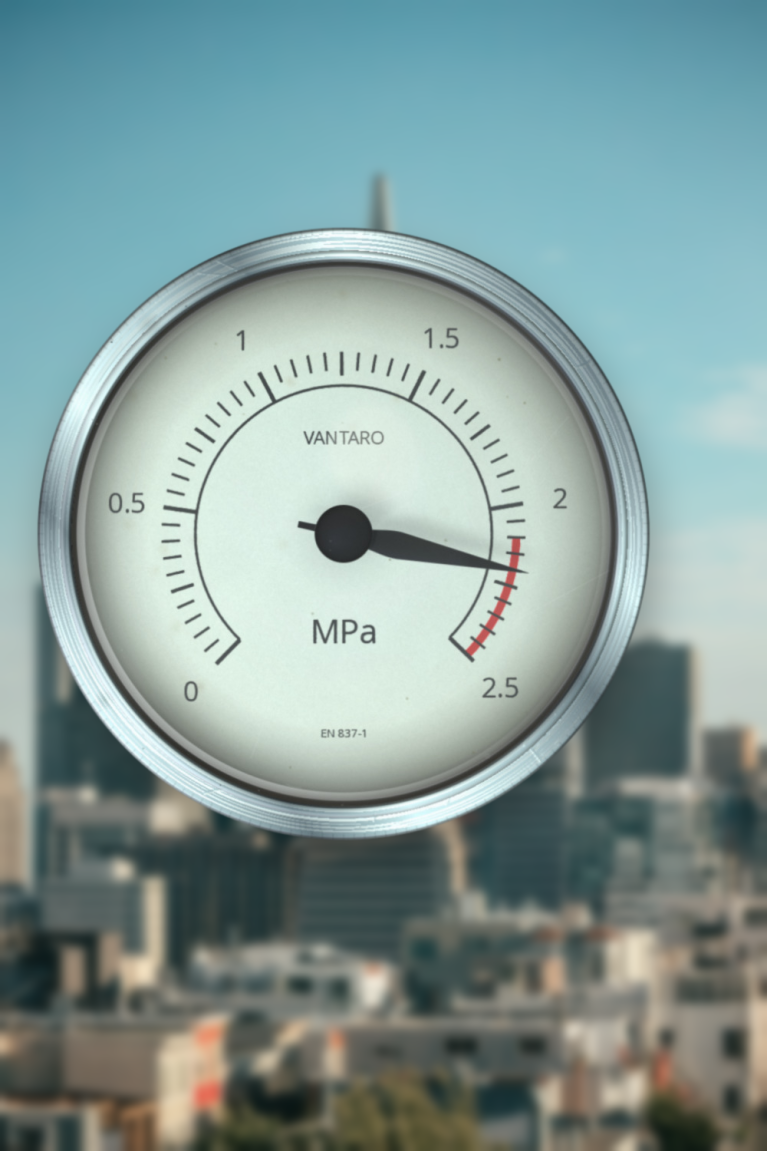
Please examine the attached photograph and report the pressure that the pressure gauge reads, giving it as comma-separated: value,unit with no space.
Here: 2.2,MPa
